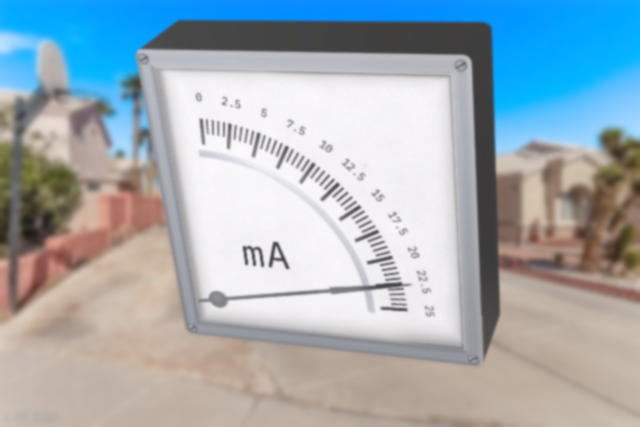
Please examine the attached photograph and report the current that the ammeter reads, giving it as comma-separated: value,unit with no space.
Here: 22.5,mA
